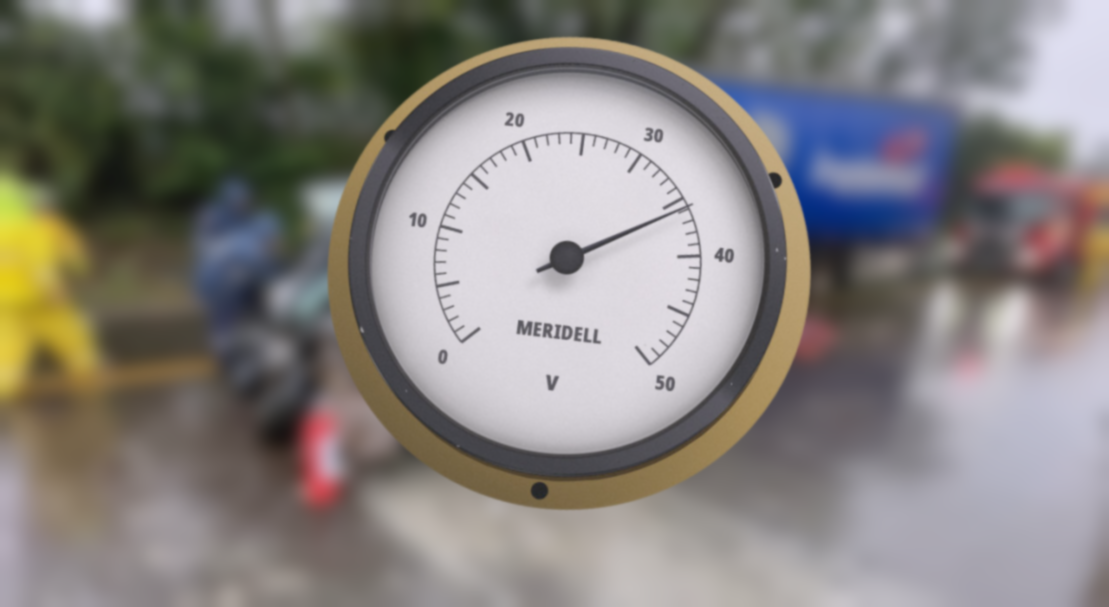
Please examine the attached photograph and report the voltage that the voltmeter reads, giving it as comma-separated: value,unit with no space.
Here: 36,V
